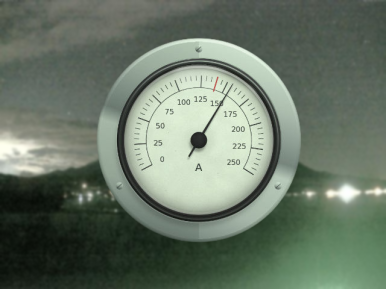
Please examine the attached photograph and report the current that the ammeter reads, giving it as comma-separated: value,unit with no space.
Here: 155,A
